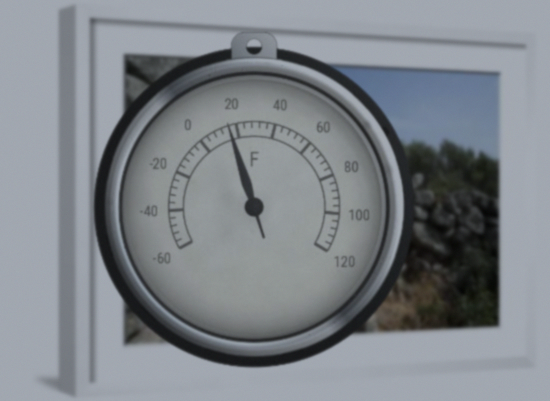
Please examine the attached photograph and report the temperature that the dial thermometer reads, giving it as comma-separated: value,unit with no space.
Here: 16,°F
